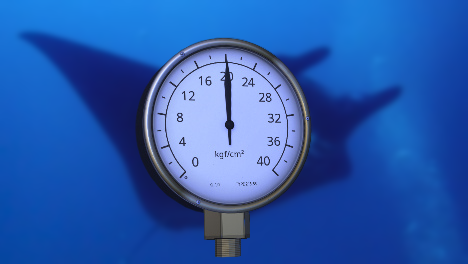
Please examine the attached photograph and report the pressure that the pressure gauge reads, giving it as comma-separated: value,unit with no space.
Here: 20,kg/cm²
